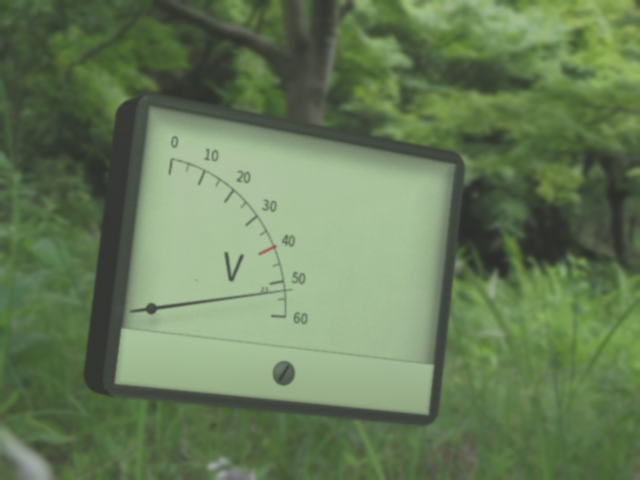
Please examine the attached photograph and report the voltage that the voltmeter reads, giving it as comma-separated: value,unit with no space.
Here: 52.5,V
